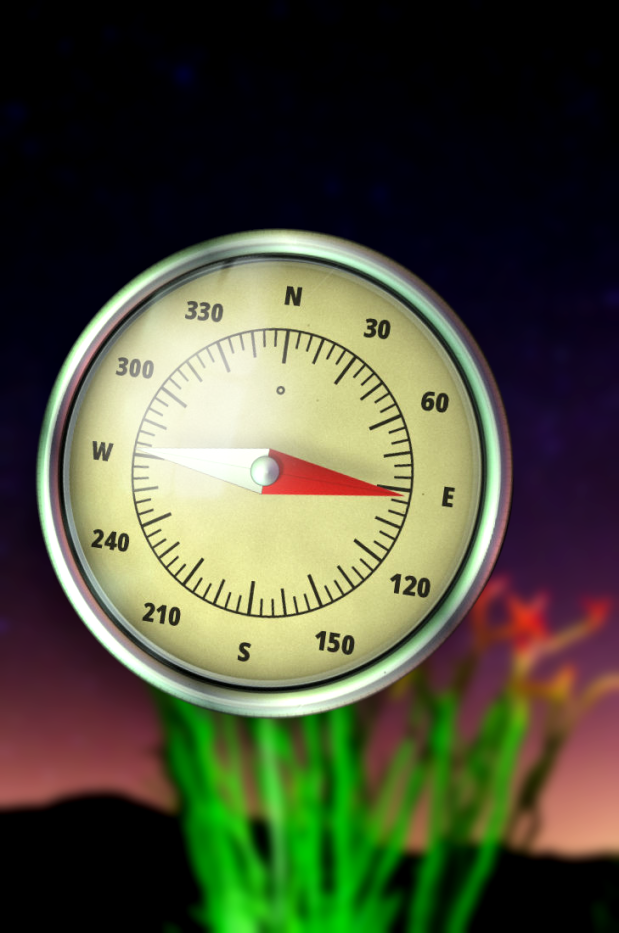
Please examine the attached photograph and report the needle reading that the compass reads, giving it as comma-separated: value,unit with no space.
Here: 92.5,°
